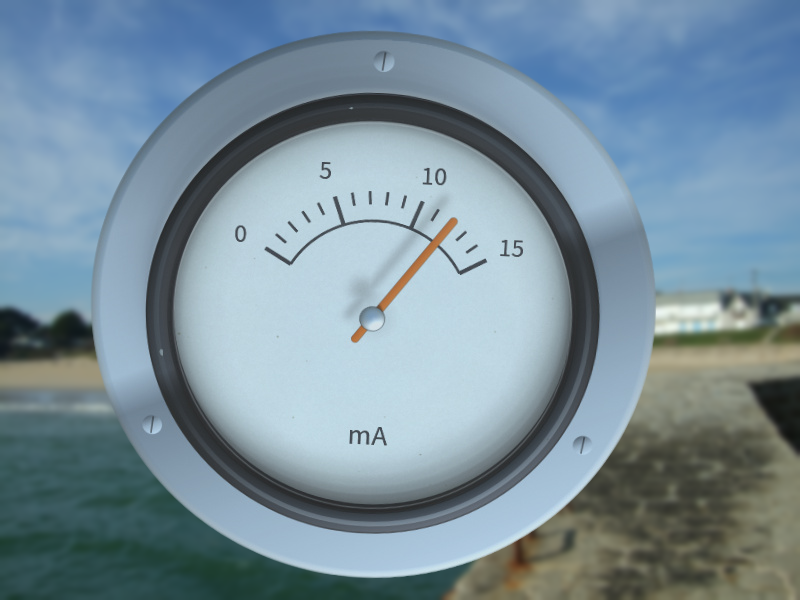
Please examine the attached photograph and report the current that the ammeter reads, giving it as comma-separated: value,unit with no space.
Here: 12,mA
